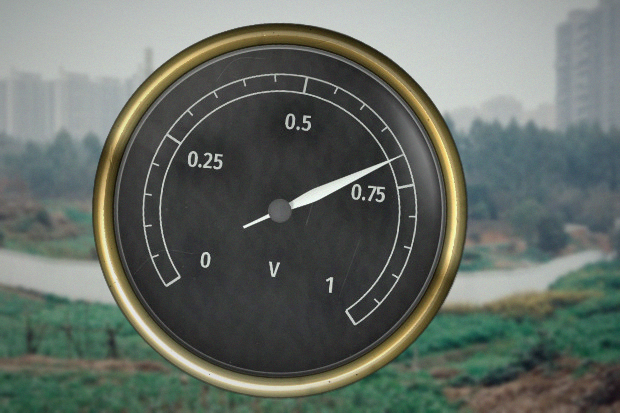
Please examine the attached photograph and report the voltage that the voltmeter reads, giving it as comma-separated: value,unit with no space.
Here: 0.7,V
